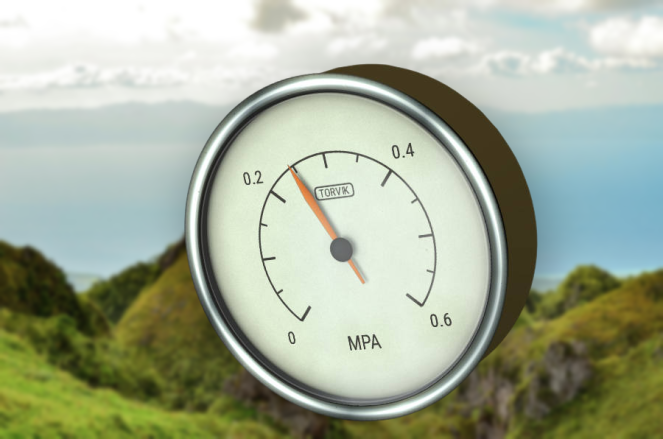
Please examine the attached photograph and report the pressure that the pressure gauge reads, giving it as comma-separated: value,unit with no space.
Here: 0.25,MPa
